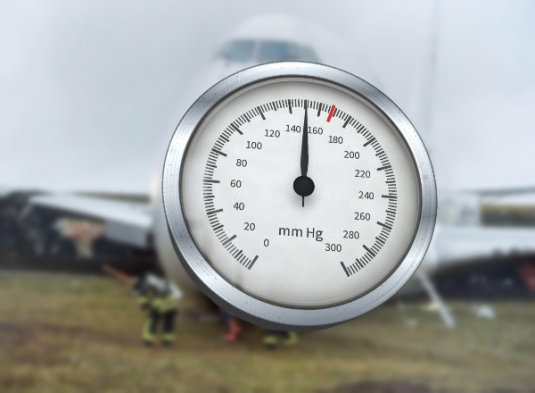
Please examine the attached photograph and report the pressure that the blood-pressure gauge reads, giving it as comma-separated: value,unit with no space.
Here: 150,mmHg
